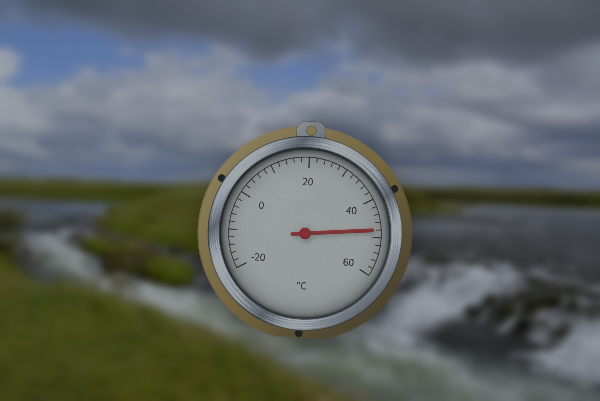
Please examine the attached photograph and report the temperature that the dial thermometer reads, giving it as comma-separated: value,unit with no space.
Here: 48,°C
